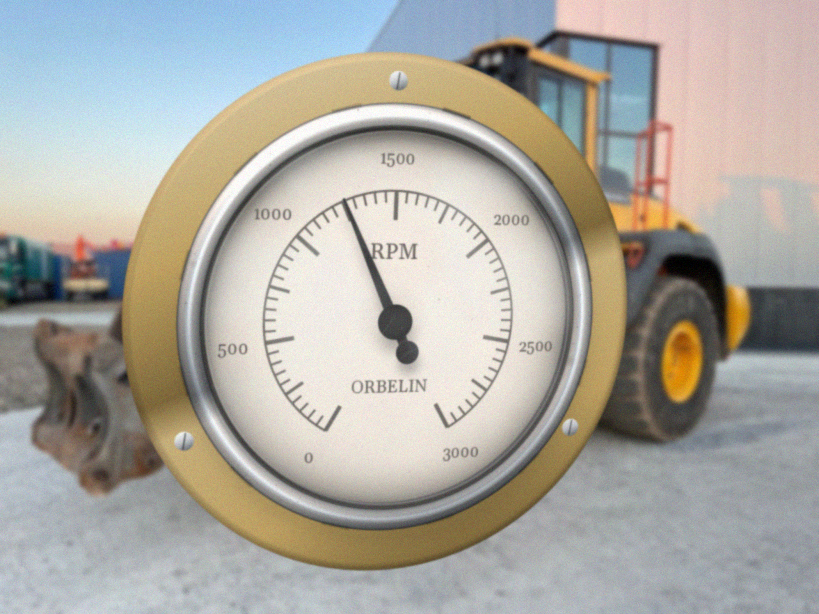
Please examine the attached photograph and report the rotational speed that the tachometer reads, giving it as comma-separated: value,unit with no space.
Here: 1250,rpm
